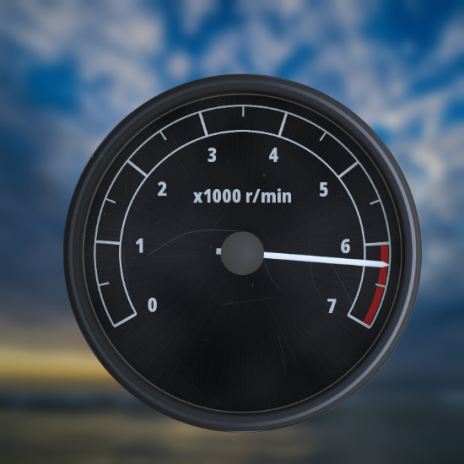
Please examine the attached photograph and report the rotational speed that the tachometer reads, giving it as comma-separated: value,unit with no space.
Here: 6250,rpm
